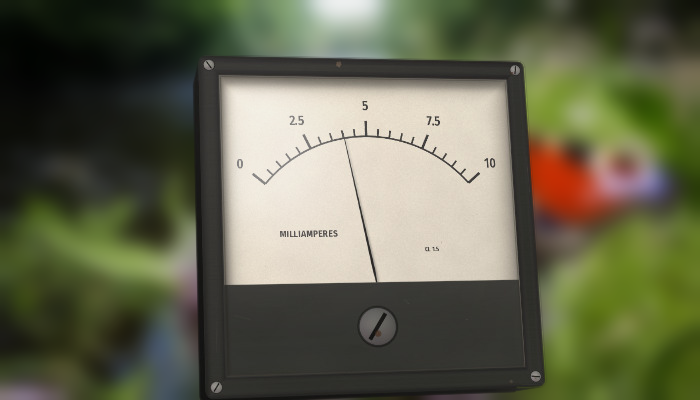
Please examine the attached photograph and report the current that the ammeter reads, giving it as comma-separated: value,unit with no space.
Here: 4,mA
